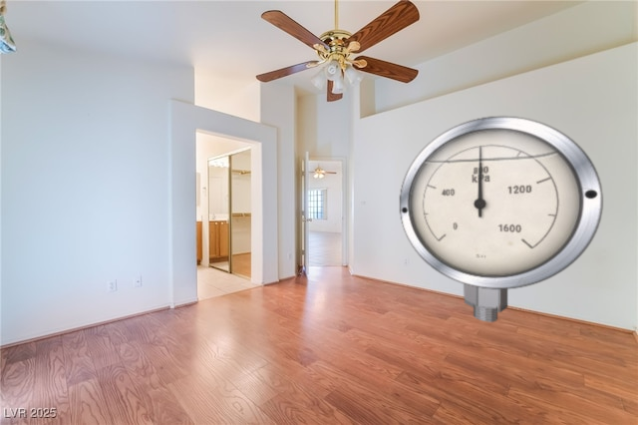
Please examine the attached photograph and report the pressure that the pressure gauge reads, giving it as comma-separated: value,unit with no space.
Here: 800,kPa
